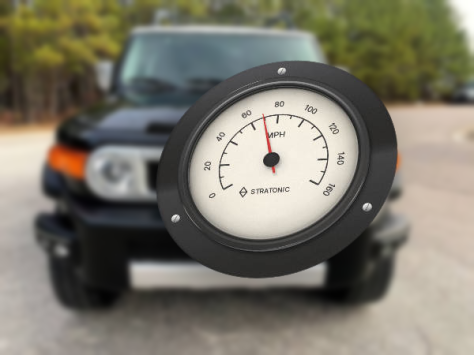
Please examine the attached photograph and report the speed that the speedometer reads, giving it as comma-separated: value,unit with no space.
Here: 70,mph
